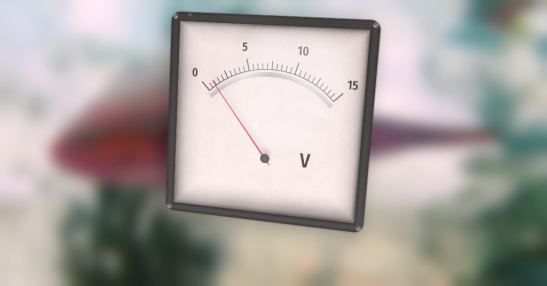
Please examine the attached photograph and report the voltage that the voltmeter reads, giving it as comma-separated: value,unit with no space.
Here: 1,V
